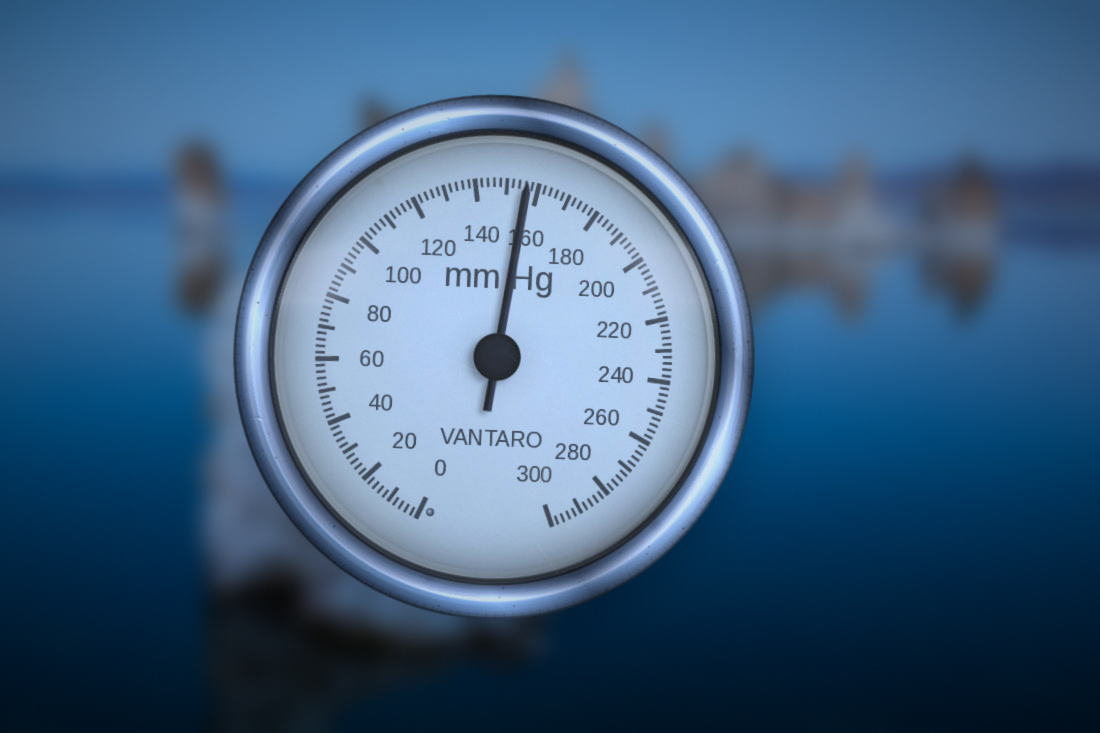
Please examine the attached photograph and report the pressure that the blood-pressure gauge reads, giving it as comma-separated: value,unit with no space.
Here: 156,mmHg
